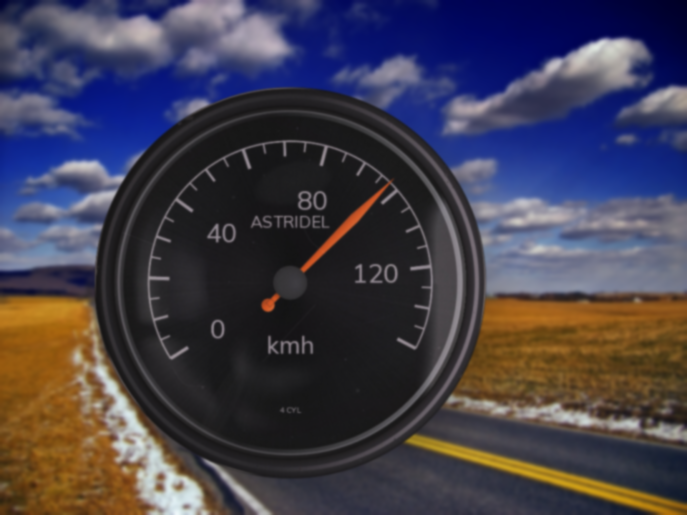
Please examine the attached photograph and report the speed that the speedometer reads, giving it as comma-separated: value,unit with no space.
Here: 97.5,km/h
